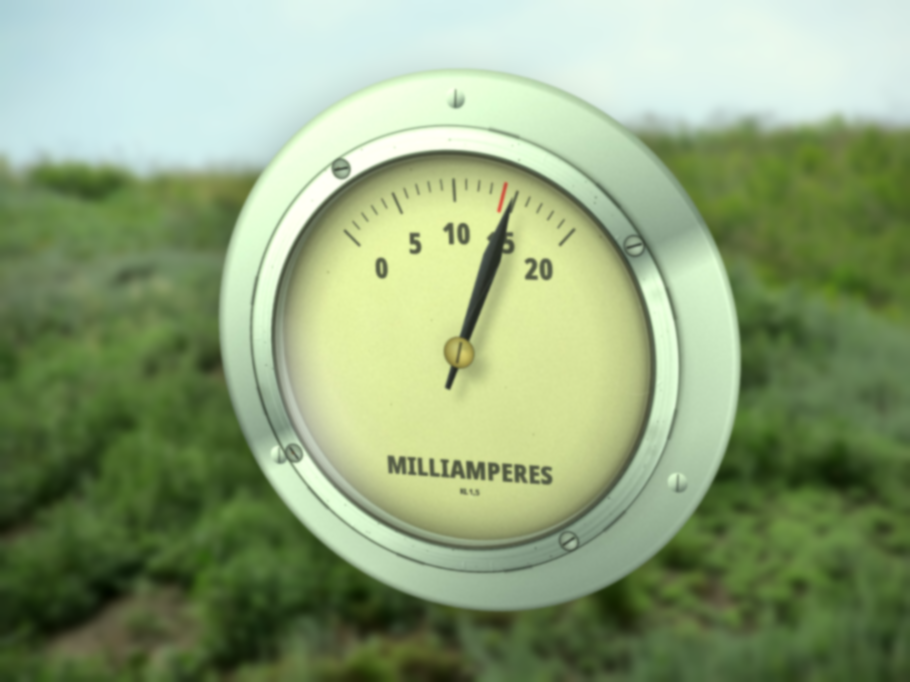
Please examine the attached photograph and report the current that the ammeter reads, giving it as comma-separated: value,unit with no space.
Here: 15,mA
